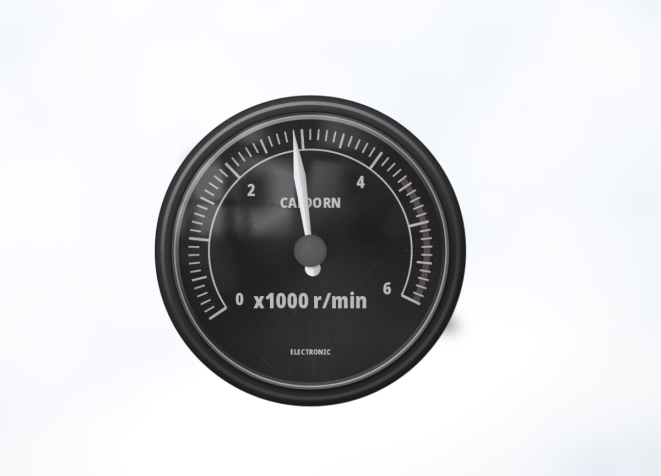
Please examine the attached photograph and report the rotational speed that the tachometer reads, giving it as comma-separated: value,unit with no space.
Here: 2900,rpm
